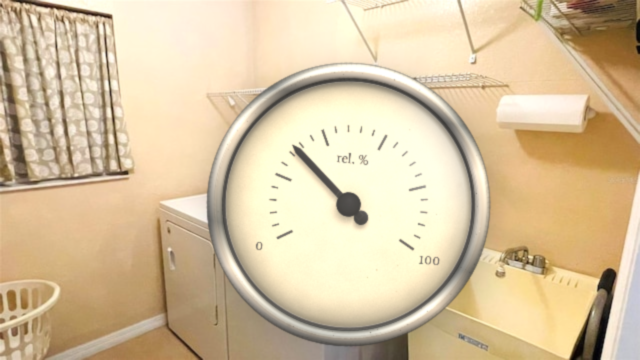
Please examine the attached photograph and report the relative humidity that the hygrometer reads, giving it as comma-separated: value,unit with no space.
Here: 30,%
